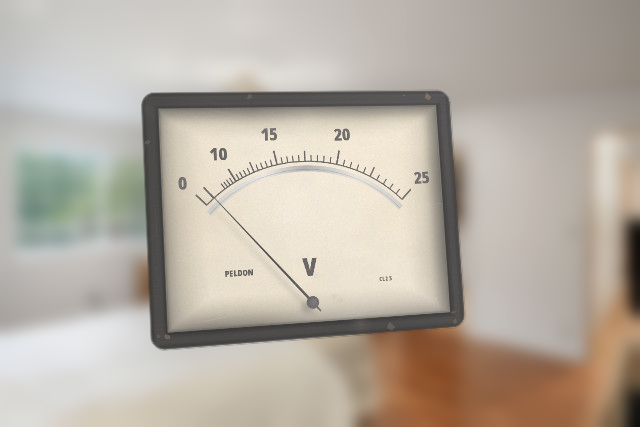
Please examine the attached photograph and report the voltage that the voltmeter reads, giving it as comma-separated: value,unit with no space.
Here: 5,V
